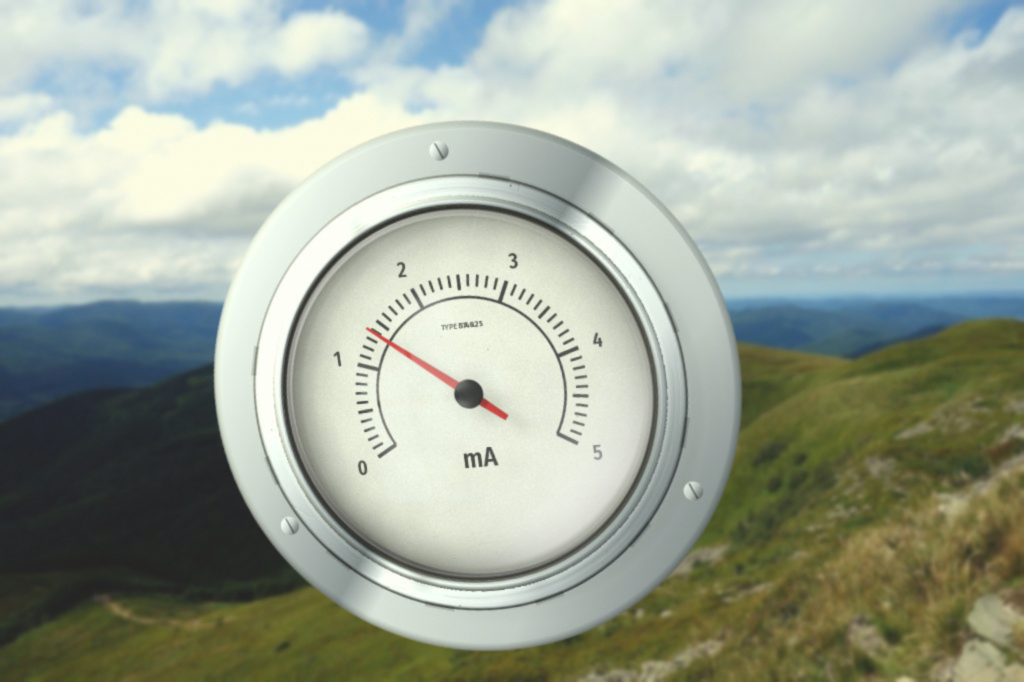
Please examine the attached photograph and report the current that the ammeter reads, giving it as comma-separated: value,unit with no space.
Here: 1.4,mA
